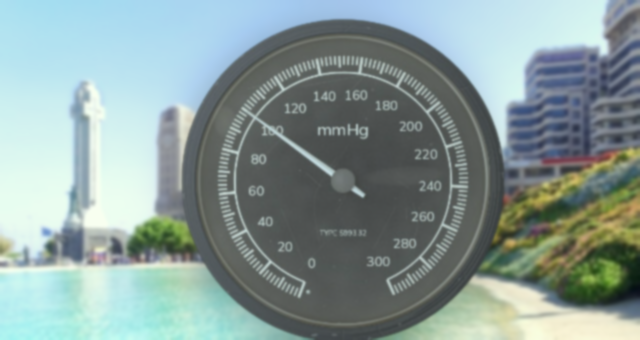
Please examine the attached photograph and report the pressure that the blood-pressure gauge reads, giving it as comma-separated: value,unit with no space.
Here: 100,mmHg
